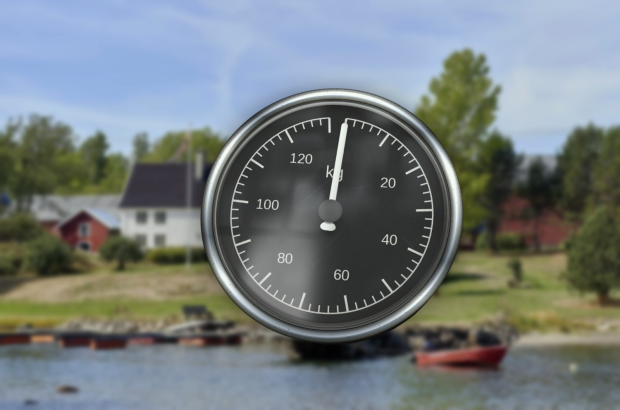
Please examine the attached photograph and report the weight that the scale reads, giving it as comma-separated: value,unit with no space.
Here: 0,kg
